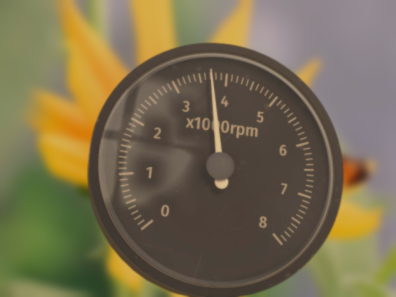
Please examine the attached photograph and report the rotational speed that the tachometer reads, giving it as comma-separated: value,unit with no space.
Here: 3700,rpm
